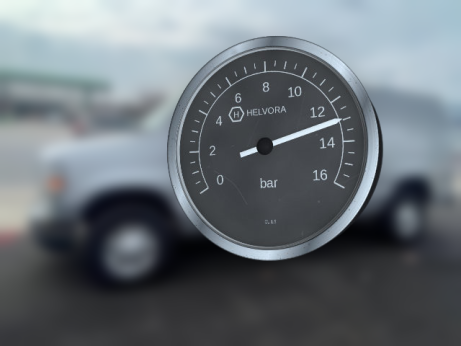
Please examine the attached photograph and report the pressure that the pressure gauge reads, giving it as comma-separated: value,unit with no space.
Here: 13,bar
